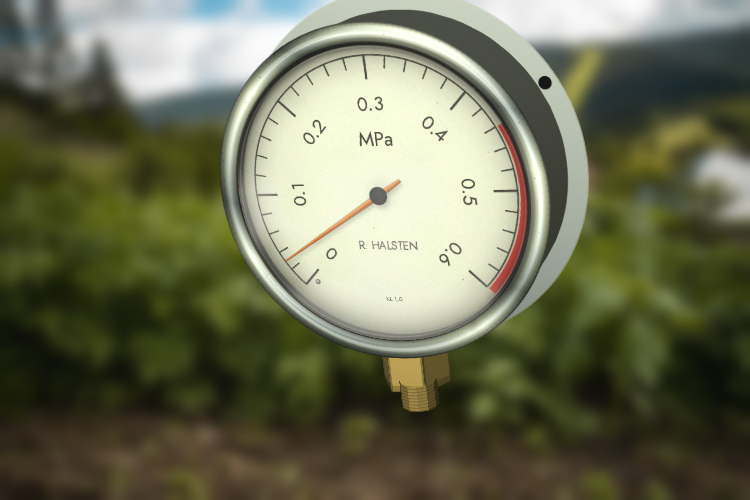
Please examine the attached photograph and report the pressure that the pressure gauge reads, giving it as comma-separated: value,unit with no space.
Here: 0.03,MPa
